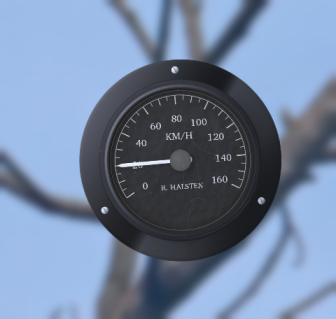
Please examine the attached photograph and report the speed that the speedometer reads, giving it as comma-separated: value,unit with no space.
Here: 20,km/h
